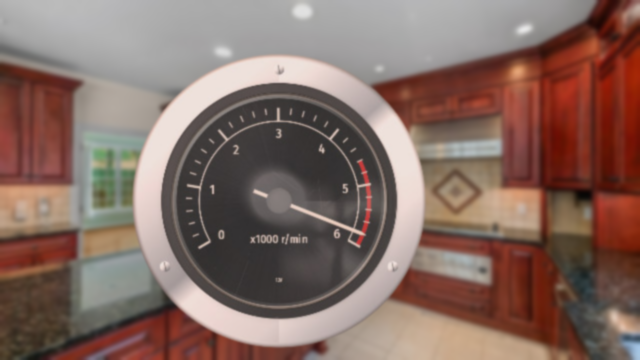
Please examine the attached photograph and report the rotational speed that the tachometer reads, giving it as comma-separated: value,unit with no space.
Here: 5800,rpm
